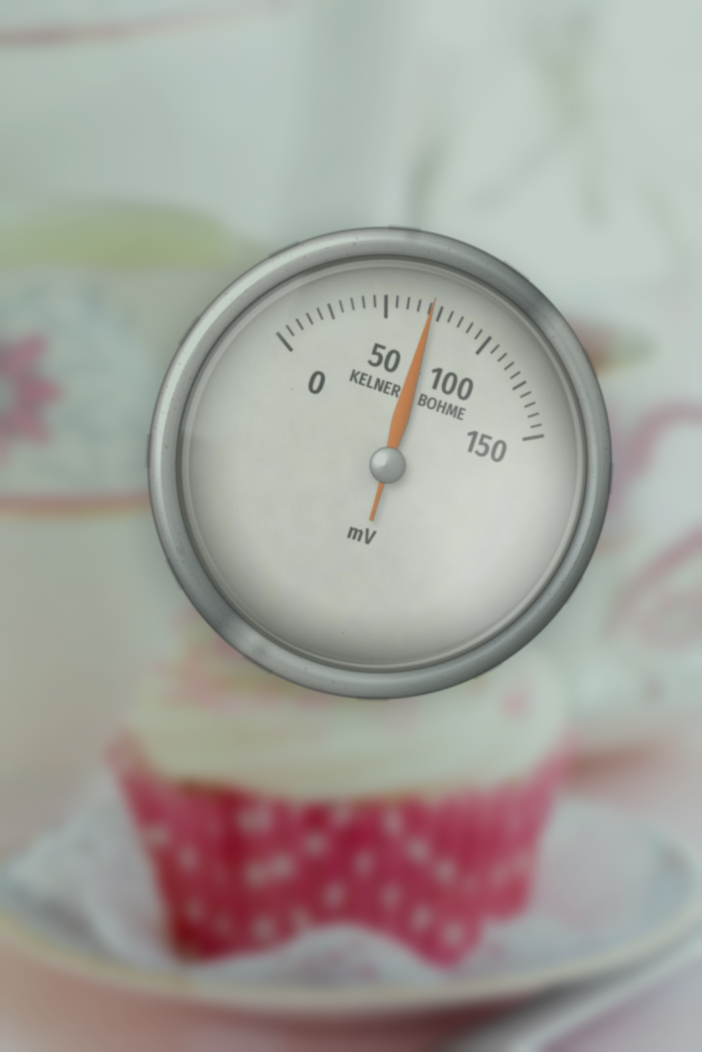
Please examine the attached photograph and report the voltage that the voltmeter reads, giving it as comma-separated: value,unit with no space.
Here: 70,mV
